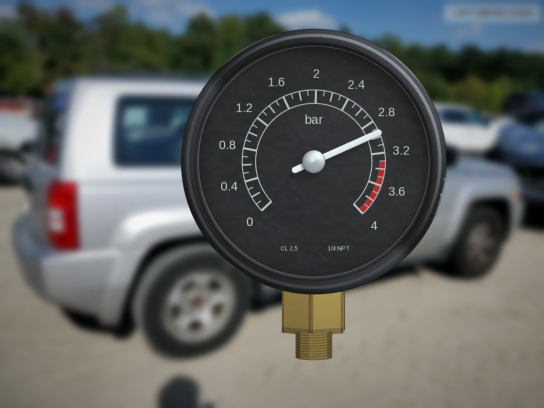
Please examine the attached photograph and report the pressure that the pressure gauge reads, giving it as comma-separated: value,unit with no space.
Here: 2.95,bar
